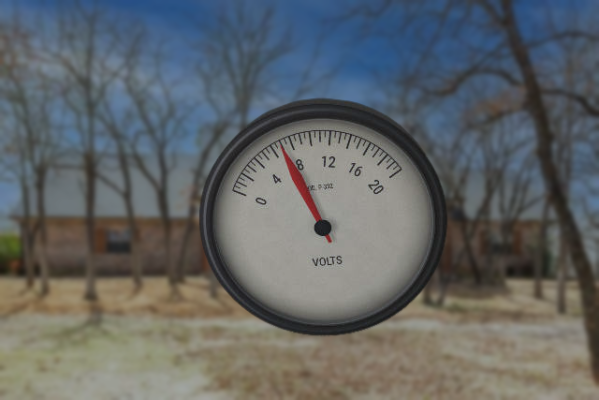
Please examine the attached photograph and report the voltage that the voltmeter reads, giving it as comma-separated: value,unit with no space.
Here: 7,V
